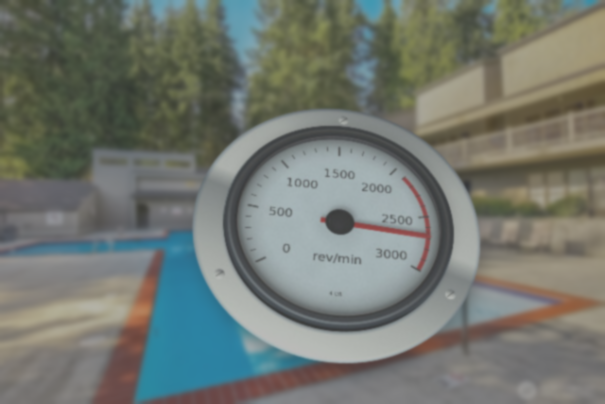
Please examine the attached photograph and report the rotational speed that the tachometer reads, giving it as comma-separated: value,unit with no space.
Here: 2700,rpm
